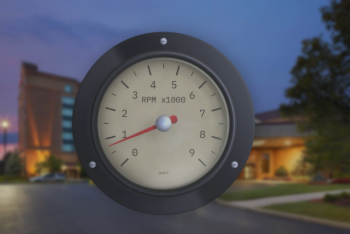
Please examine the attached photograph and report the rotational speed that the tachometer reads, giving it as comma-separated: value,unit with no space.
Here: 750,rpm
